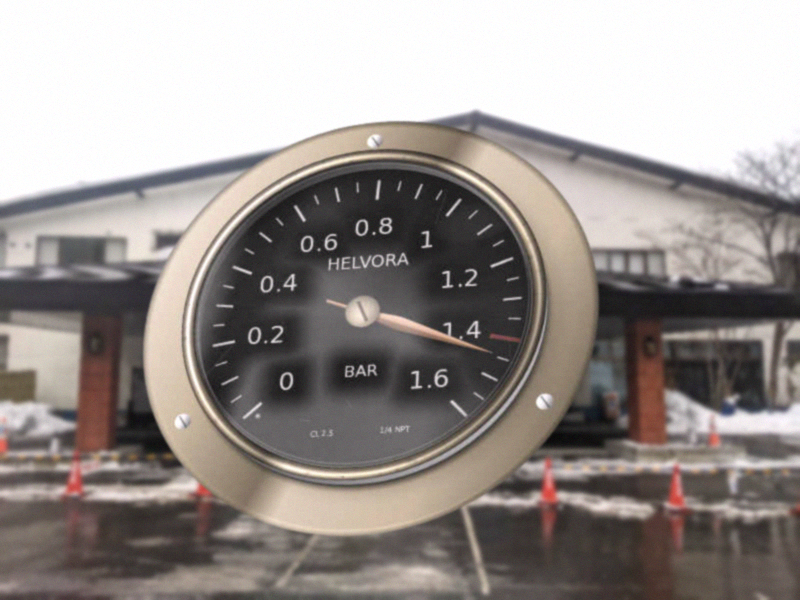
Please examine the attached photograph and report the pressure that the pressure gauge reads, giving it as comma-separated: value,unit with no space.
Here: 1.45,bar
